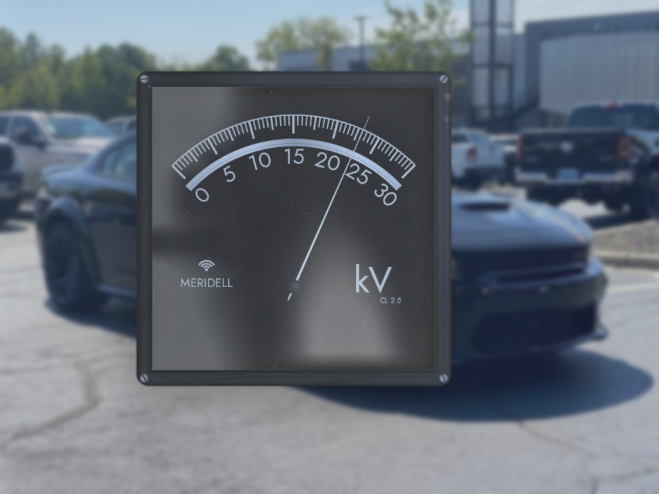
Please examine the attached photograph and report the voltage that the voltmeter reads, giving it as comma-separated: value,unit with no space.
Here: 23,kV
